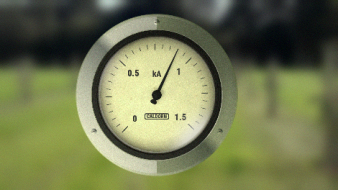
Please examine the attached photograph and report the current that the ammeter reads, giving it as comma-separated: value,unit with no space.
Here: 0.9,kA
